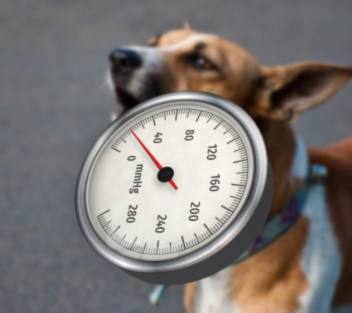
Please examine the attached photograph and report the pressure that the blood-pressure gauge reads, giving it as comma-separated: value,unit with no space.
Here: 20,mmHg
